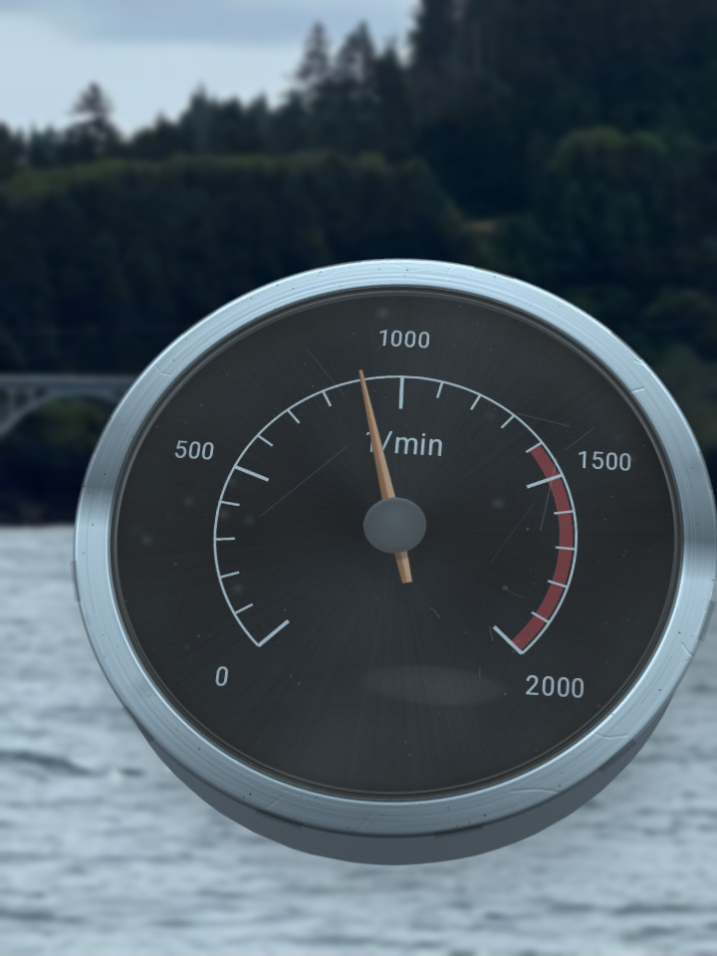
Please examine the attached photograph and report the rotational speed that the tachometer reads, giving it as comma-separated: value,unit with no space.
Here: 900,rpm
